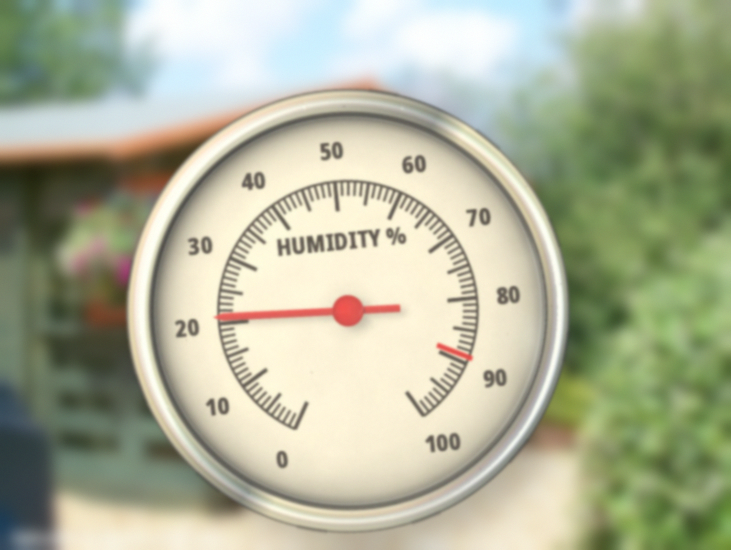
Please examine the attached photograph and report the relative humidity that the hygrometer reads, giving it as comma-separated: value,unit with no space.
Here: 21,%
